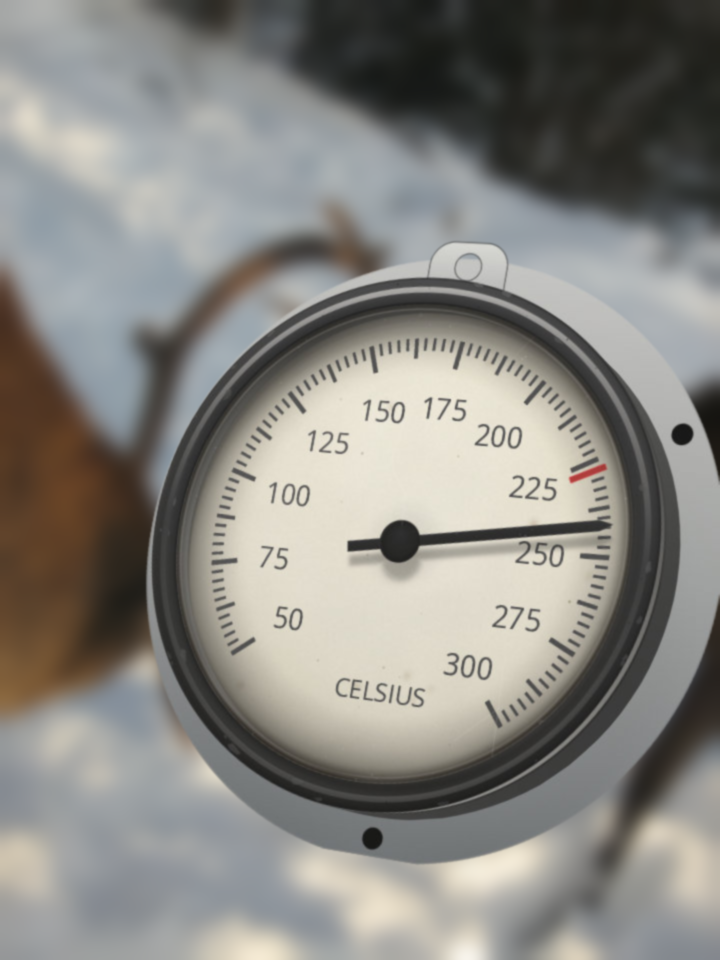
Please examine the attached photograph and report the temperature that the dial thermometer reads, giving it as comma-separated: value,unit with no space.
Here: 242.5,°C
